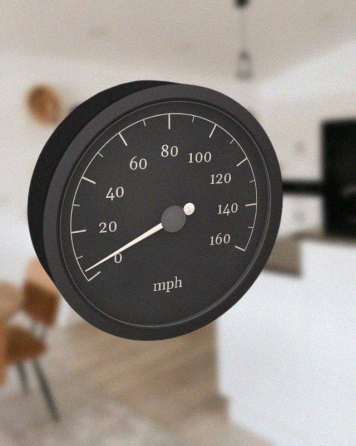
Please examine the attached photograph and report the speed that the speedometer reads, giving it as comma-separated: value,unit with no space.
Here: 5,mph
